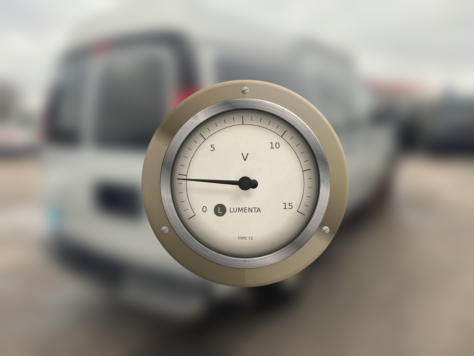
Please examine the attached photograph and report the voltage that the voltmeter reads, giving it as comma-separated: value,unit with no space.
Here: 2.25,V
